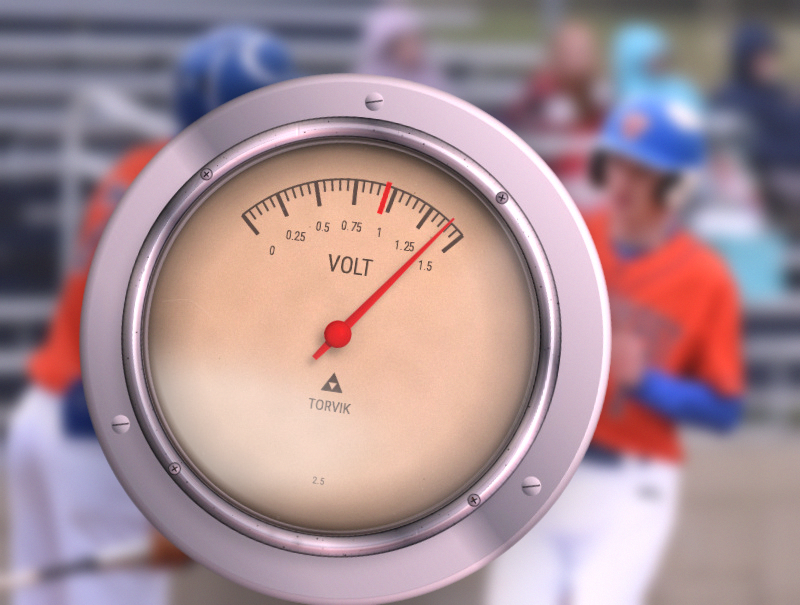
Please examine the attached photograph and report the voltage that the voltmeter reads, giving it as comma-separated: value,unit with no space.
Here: 1.4,V
